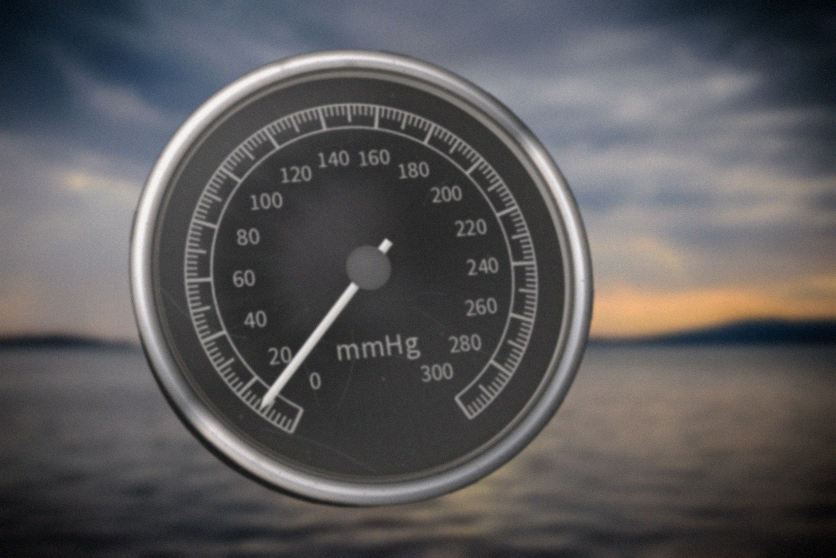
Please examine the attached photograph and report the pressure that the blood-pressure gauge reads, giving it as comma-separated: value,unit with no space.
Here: 12,mmHg
